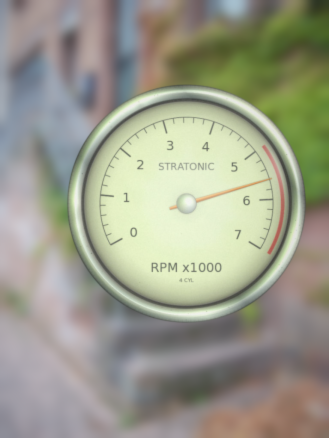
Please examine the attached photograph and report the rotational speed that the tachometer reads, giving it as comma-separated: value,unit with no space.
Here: 5600,rpm
